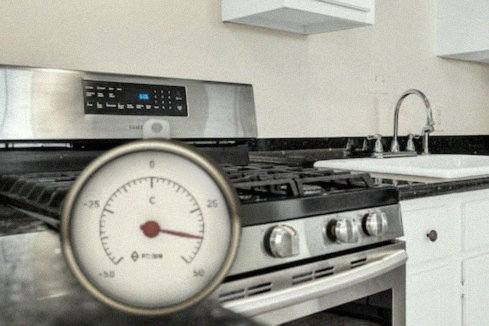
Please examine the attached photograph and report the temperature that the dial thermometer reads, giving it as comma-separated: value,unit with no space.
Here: 37.5,°C
